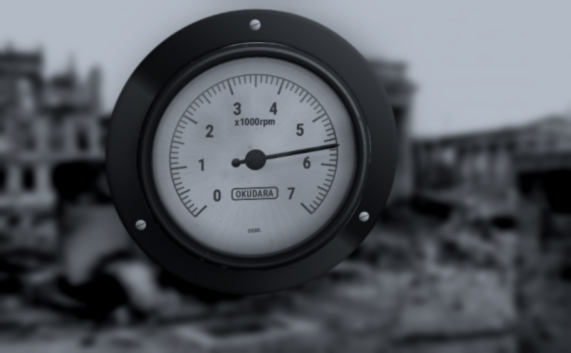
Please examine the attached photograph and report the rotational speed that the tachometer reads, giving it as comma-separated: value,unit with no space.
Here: 5600,rpm
